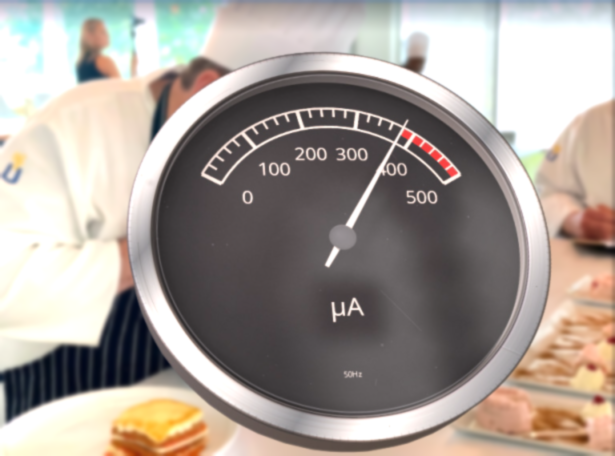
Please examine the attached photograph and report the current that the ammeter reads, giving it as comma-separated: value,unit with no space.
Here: 380,µA
